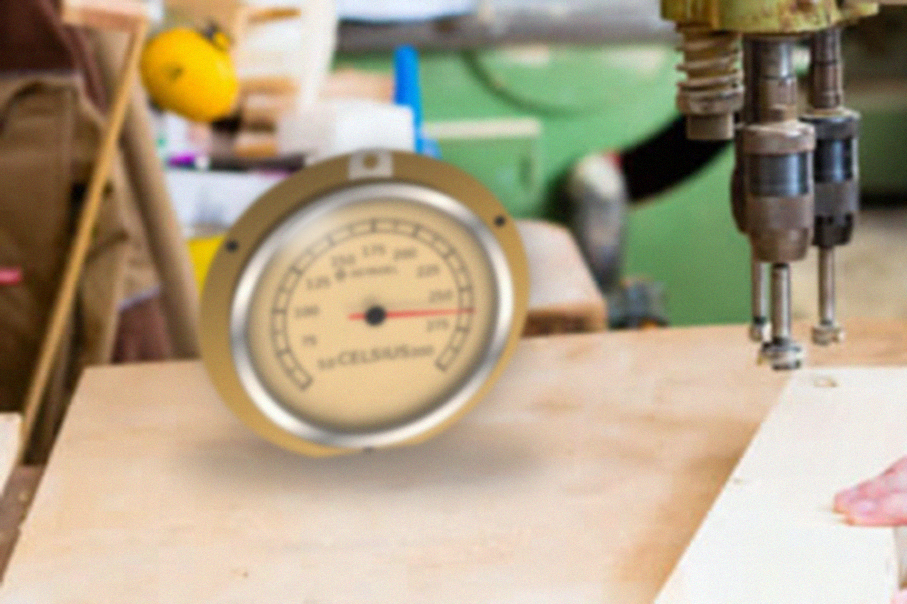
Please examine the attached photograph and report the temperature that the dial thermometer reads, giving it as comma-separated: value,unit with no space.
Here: 262.5,°C
